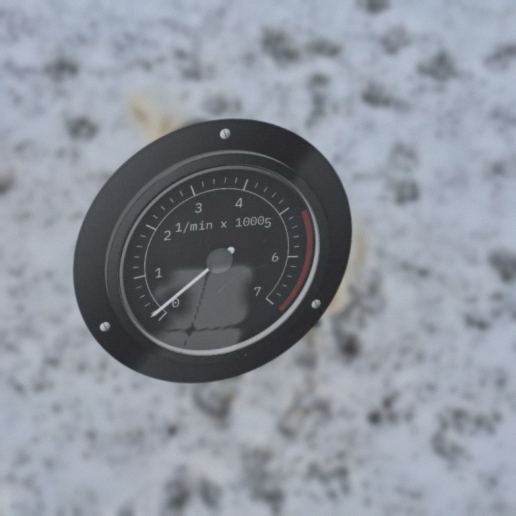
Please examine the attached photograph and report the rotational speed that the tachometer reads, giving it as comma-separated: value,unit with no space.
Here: 200,rpm
